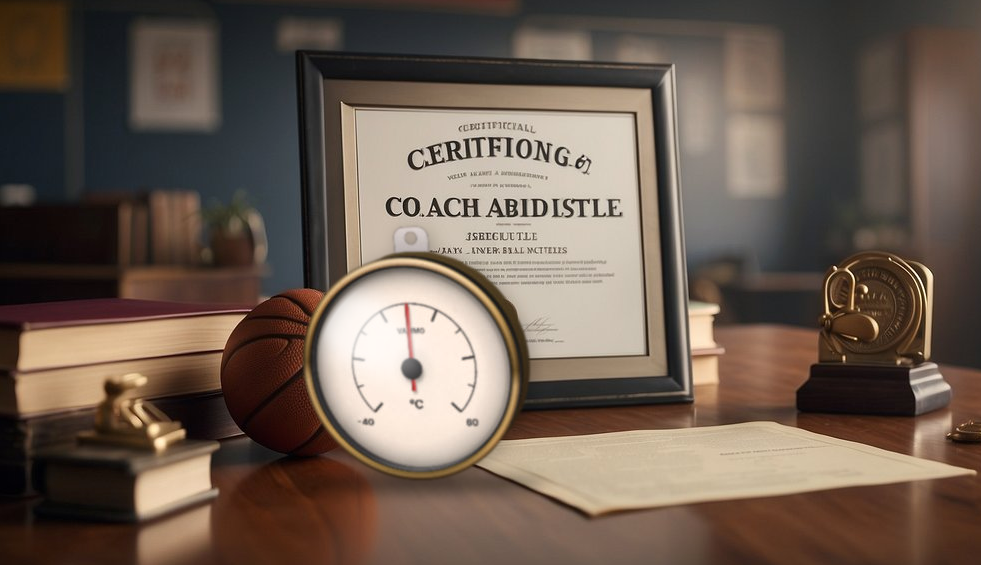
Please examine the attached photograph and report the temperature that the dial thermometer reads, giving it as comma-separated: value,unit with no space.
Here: 10,°C
